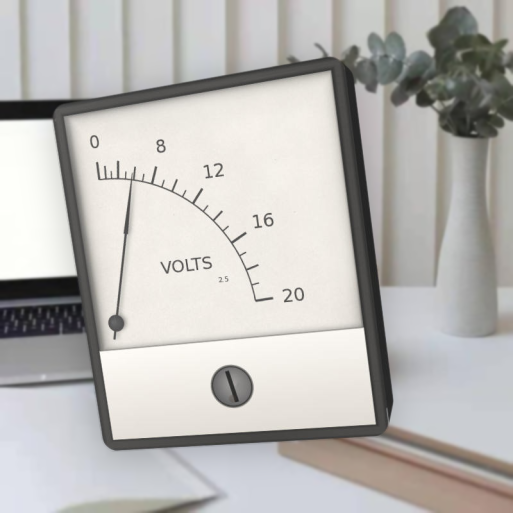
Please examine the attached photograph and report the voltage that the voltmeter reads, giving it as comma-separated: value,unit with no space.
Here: 6,V
